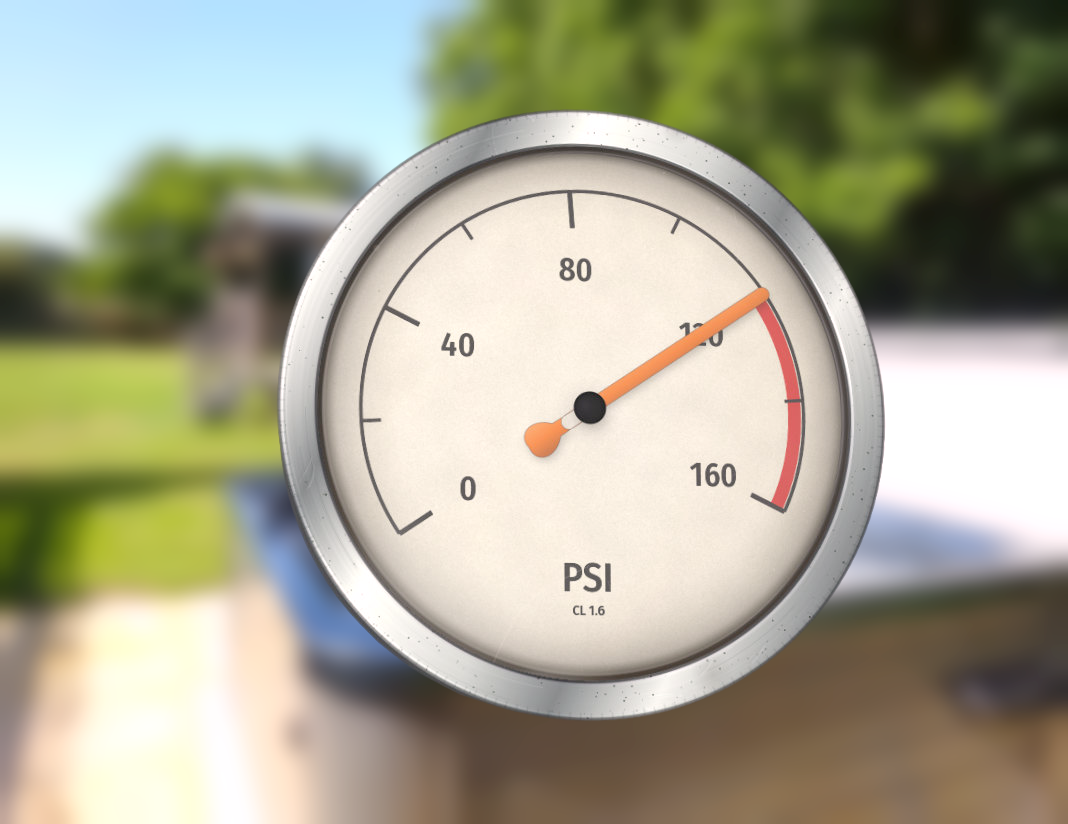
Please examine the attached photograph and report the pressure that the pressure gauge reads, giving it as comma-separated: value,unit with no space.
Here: 120,psi
